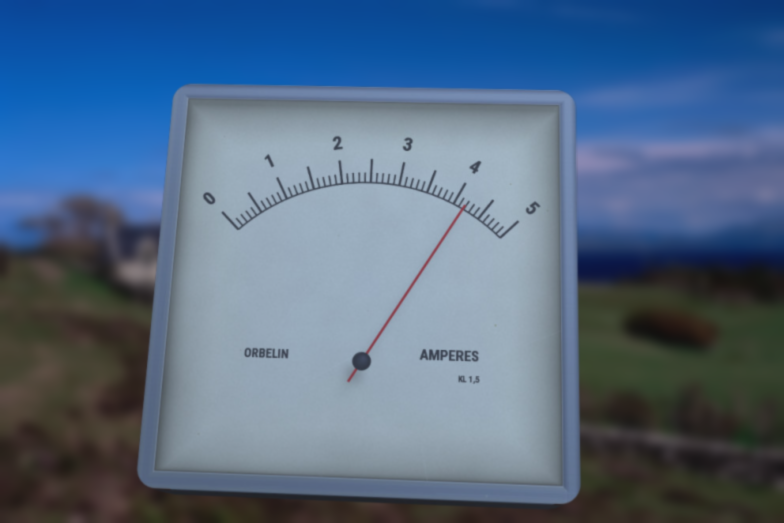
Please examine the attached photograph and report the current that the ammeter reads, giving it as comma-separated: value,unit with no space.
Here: 4.2,A
